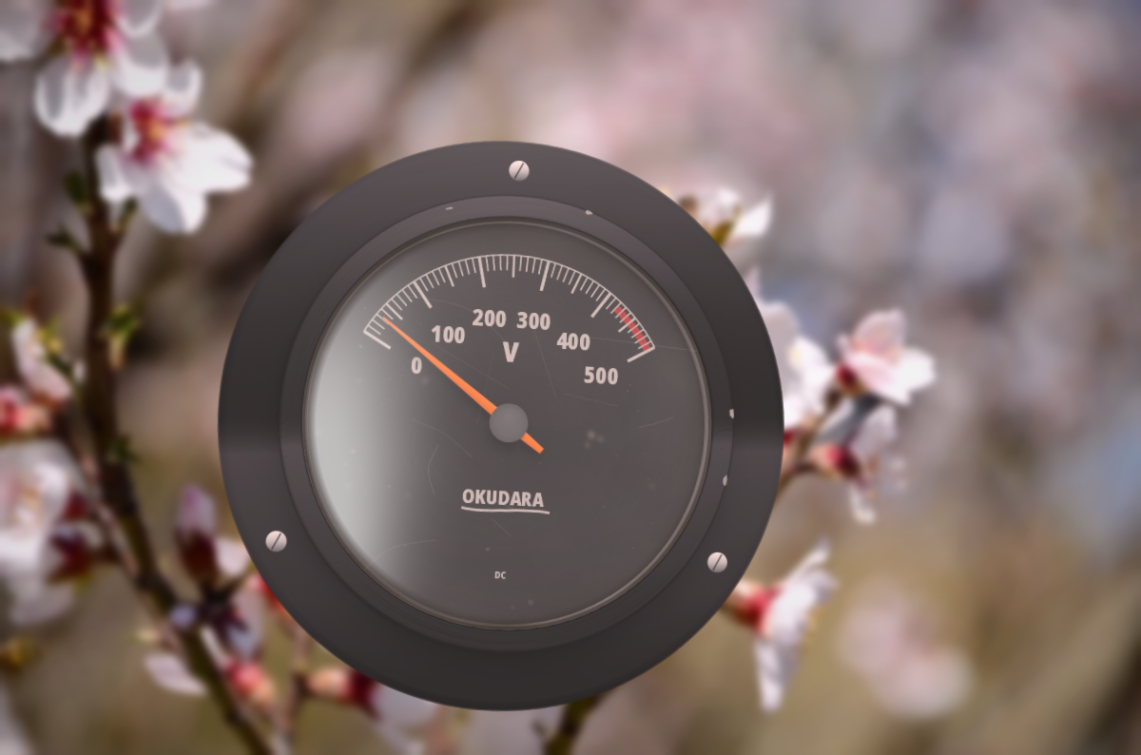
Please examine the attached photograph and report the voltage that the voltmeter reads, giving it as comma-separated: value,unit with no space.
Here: 30,V
